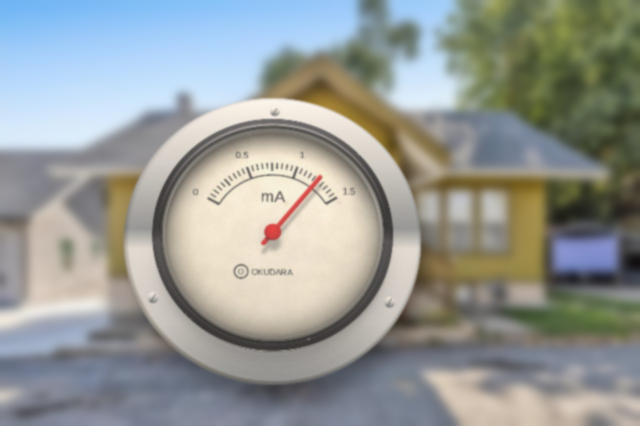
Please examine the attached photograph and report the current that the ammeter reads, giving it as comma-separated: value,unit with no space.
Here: 1.25,mA
